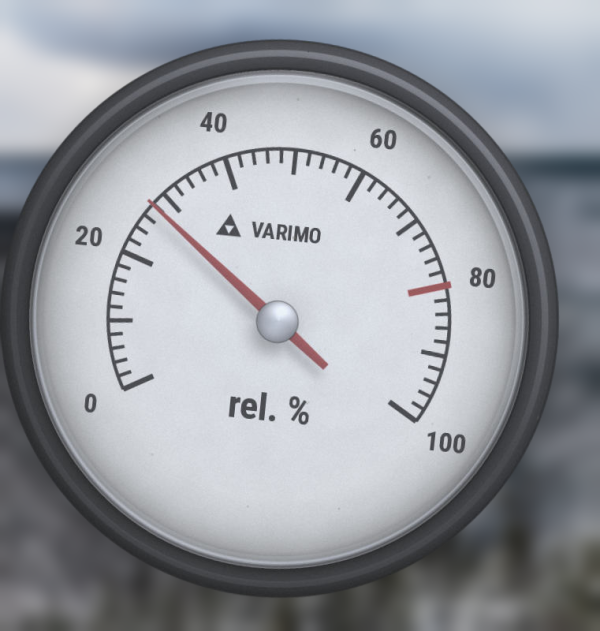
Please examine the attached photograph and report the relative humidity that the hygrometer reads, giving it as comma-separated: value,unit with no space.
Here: 28,%
